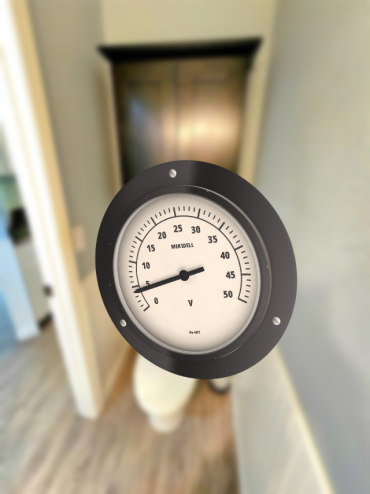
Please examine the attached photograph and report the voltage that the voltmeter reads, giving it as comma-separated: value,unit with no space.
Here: 4,V
